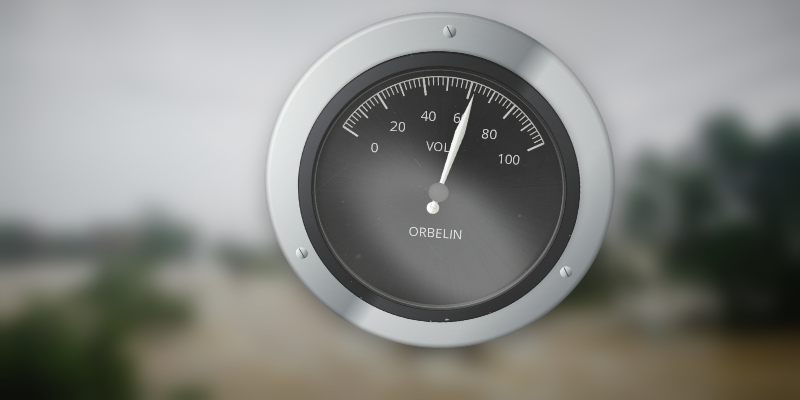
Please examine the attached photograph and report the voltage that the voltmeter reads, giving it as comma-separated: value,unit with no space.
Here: 62,V
